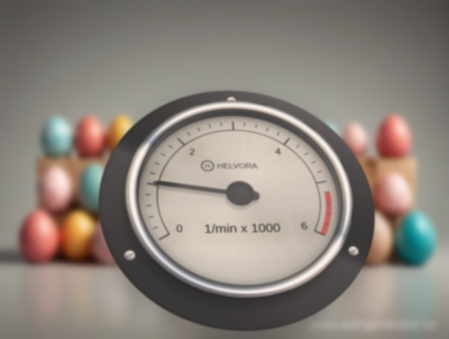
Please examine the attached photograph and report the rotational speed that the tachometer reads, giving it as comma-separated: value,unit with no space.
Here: 1000,rpm
